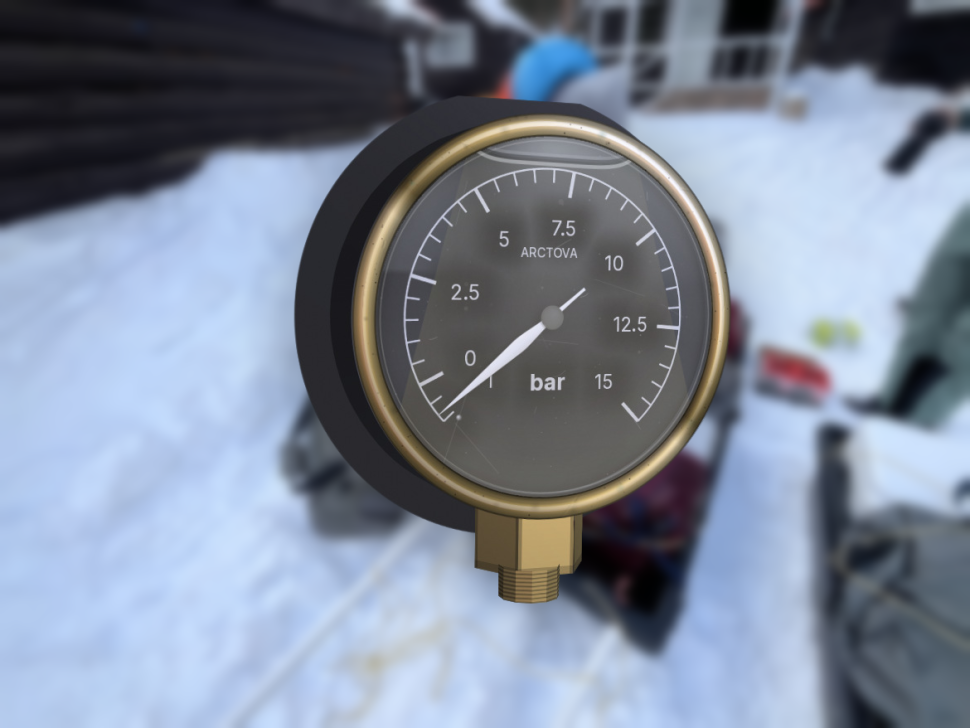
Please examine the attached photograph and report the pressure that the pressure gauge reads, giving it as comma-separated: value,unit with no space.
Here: -0.75,bar
